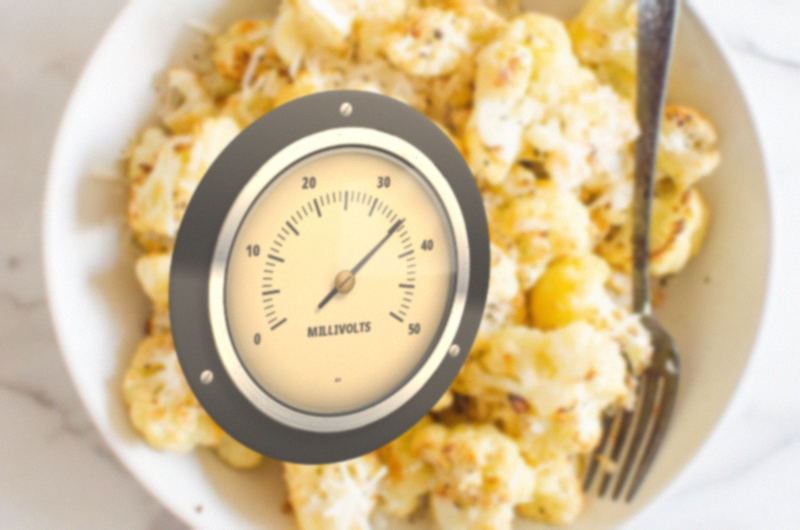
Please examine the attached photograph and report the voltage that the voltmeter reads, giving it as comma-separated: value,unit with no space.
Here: 35,mV
